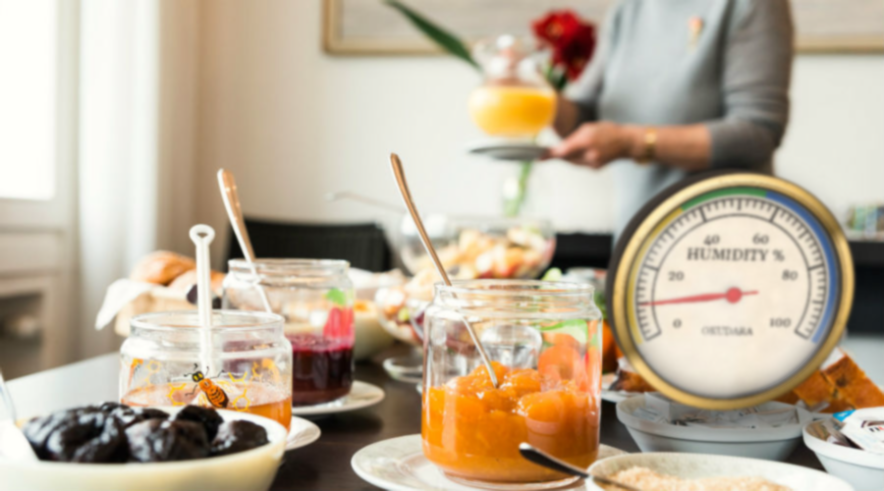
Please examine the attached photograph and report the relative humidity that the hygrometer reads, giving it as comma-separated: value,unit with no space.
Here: 10,%
